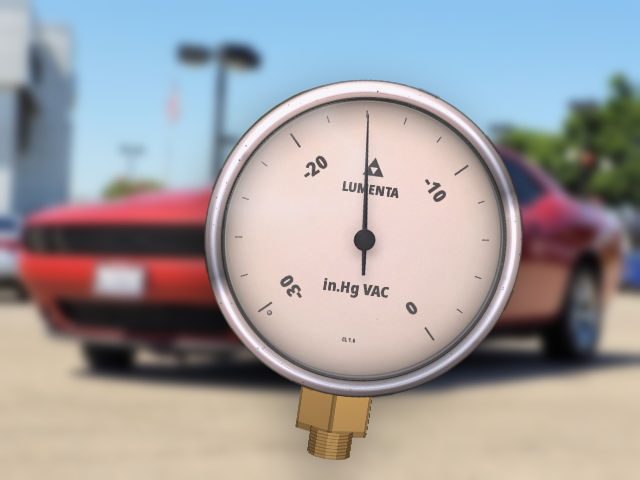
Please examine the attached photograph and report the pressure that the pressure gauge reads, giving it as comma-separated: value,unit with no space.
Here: -16,inHg
